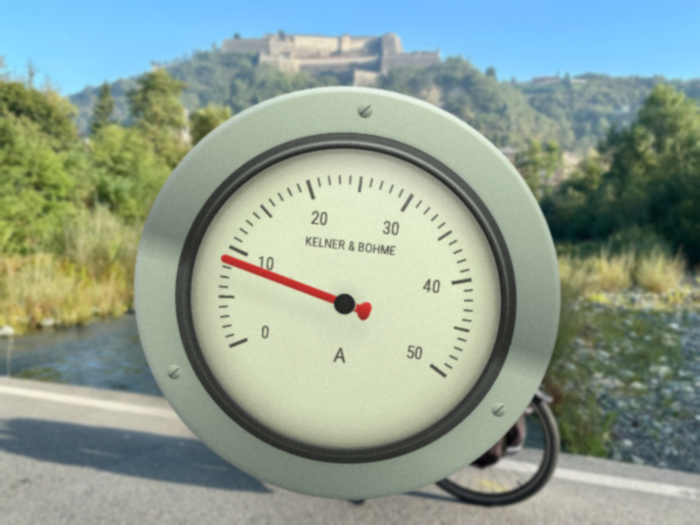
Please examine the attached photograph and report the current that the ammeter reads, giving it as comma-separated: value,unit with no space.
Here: 9,A
